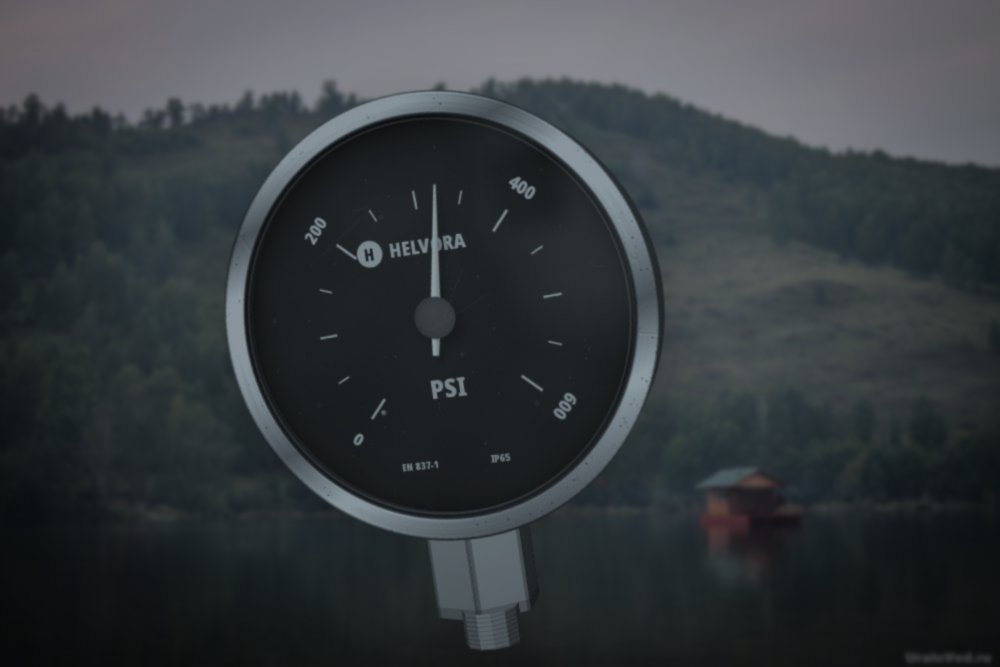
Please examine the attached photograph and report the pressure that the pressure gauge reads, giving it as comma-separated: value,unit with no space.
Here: 325,psi
